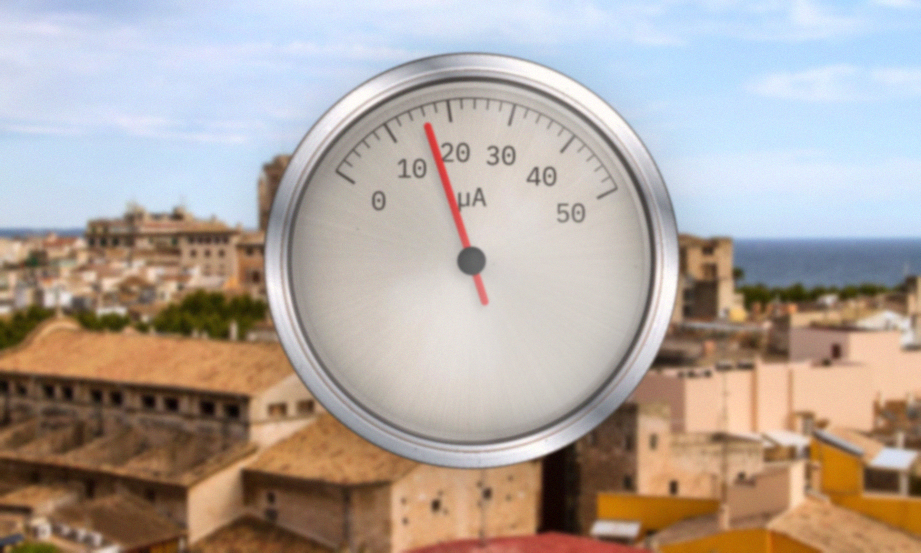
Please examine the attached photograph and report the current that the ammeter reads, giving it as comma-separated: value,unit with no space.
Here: 16,µA
